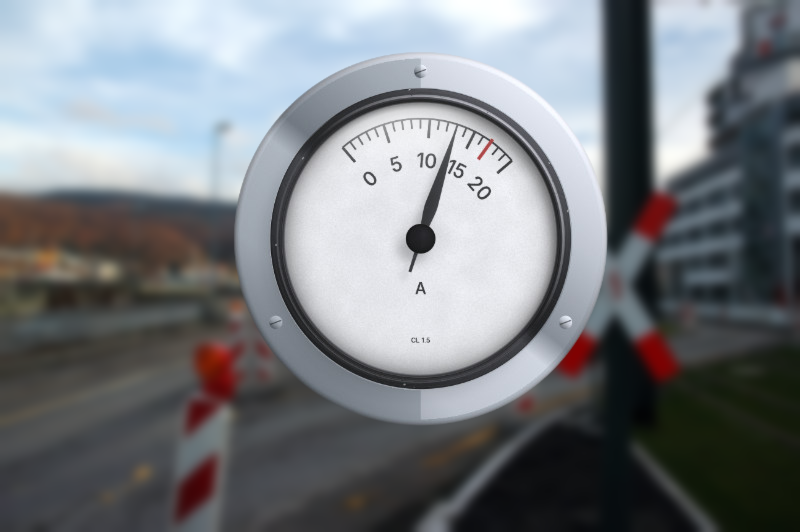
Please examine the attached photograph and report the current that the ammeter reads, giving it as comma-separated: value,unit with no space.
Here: 13,A
